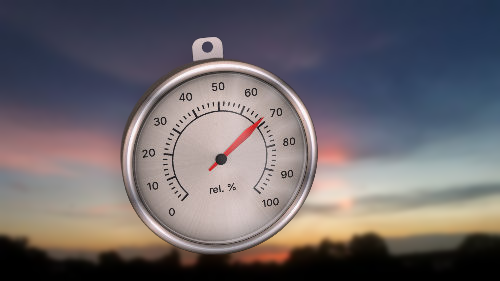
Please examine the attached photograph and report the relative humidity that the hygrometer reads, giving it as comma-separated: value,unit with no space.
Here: 68,%
